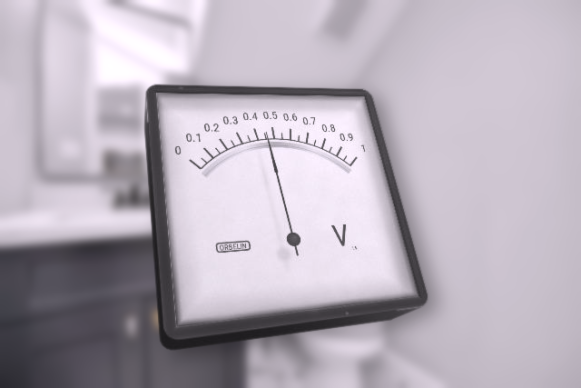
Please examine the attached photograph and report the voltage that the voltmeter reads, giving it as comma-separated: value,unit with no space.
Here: 0.45,V
